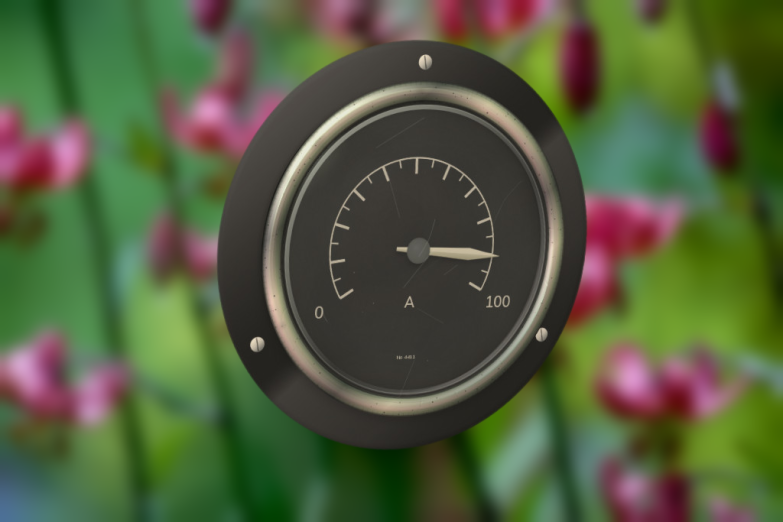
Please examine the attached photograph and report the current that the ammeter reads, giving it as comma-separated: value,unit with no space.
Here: 90,A
